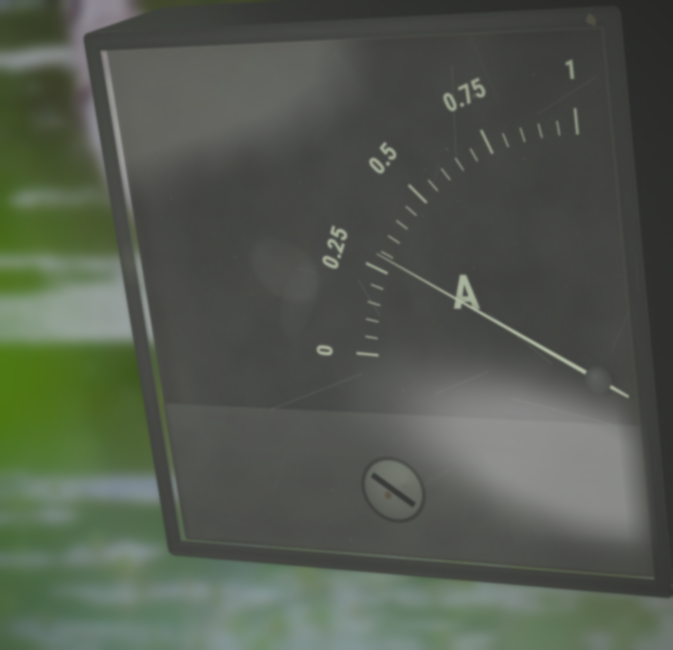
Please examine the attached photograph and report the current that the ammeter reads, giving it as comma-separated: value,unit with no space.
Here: 0.3,A
